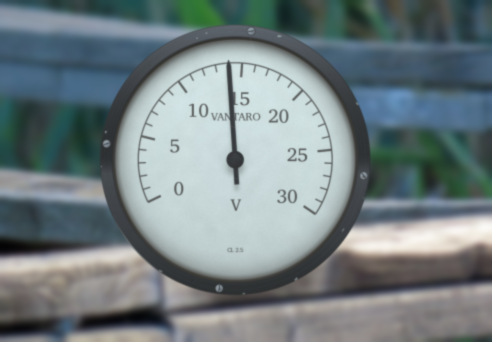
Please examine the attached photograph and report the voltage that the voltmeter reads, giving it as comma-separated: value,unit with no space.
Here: 14,V
